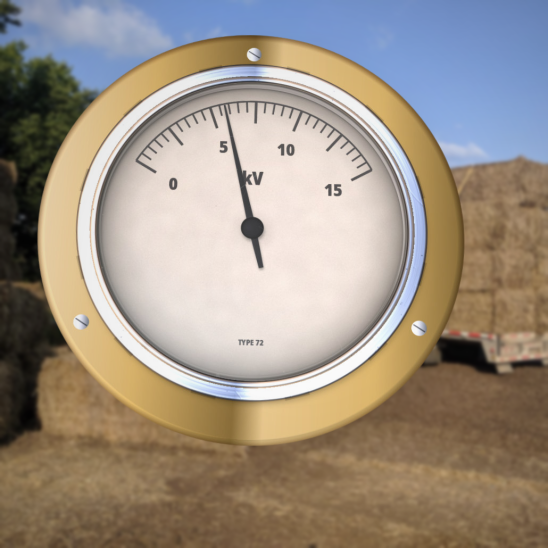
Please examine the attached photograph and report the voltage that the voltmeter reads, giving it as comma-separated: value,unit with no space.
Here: 5.75,kV
